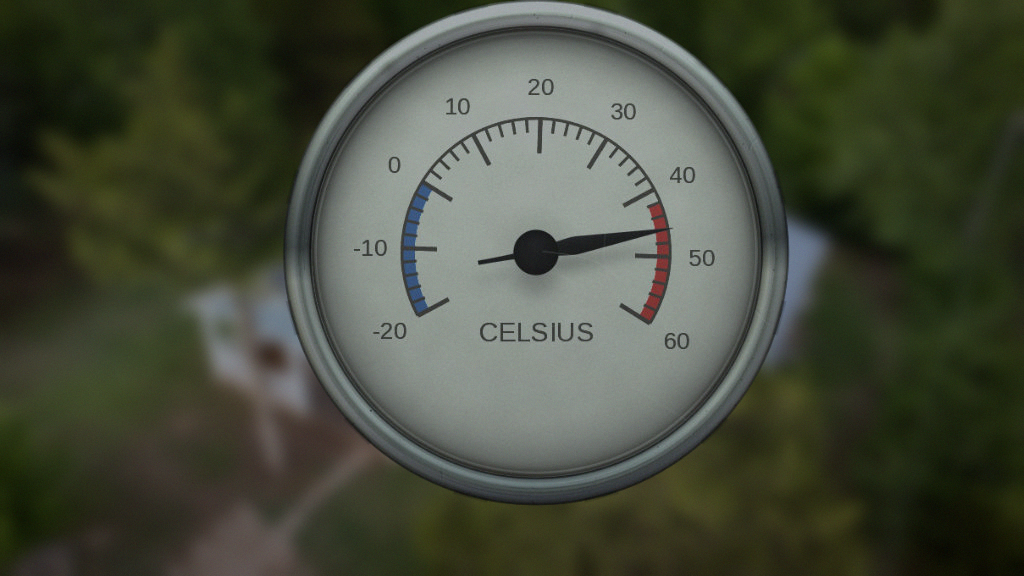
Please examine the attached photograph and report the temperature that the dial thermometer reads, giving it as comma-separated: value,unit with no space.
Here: 46,°C
